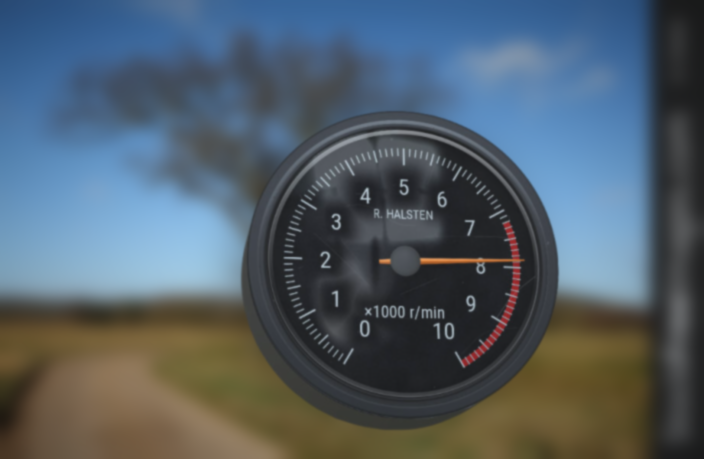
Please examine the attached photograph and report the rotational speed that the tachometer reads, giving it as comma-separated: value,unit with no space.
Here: 7900,rpm
